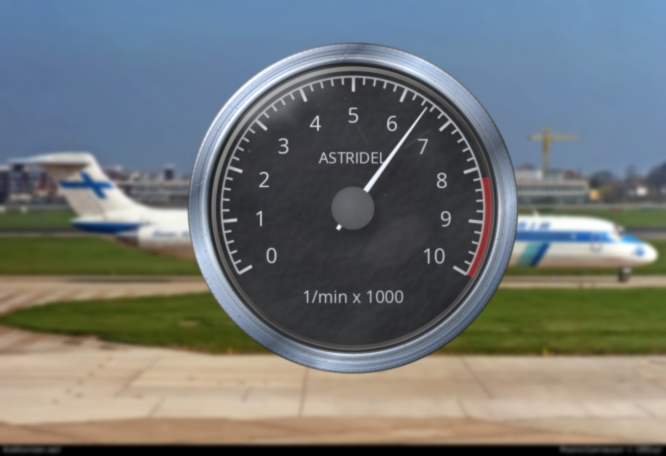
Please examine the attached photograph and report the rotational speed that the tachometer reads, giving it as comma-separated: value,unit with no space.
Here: 6500,rpm
